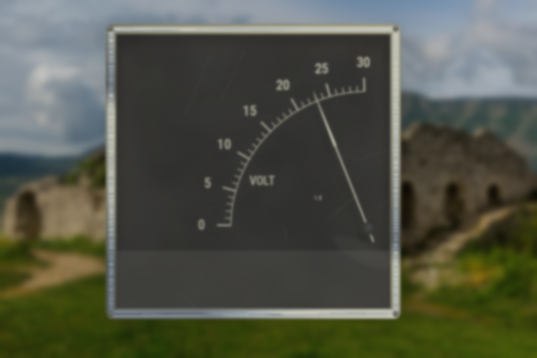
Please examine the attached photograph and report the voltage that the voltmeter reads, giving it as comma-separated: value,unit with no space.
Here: 23,V
